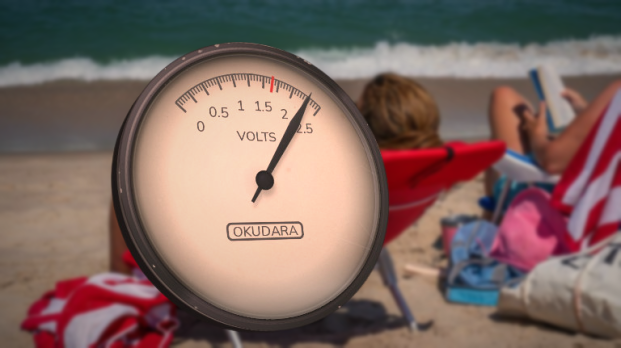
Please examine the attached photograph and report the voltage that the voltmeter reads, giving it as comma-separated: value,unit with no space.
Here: 2.25,V
